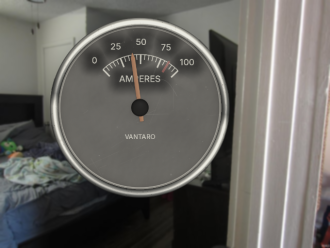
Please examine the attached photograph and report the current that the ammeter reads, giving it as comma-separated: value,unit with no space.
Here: 40,A
